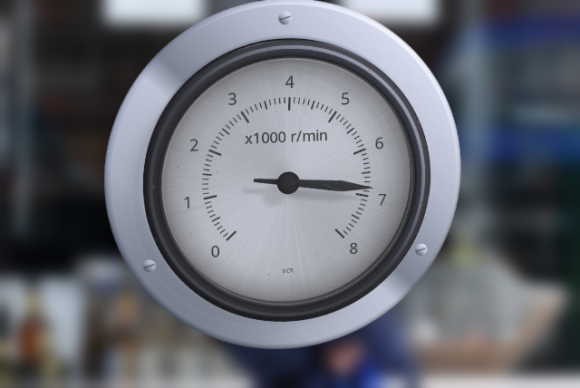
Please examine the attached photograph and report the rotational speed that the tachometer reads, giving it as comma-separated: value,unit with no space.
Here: 6800,rpm
